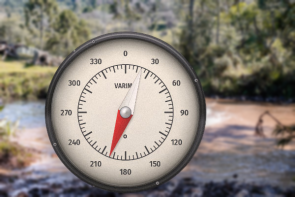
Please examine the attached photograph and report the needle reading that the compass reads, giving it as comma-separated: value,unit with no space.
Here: 200,°
